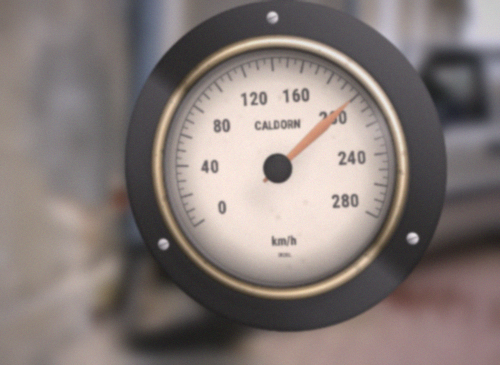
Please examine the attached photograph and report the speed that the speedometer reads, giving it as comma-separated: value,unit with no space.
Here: 200,km/h
